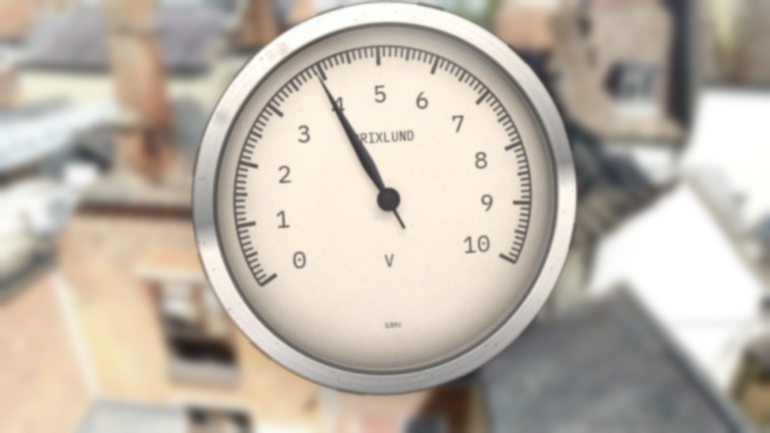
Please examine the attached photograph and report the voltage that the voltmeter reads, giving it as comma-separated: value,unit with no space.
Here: 3.9,V
